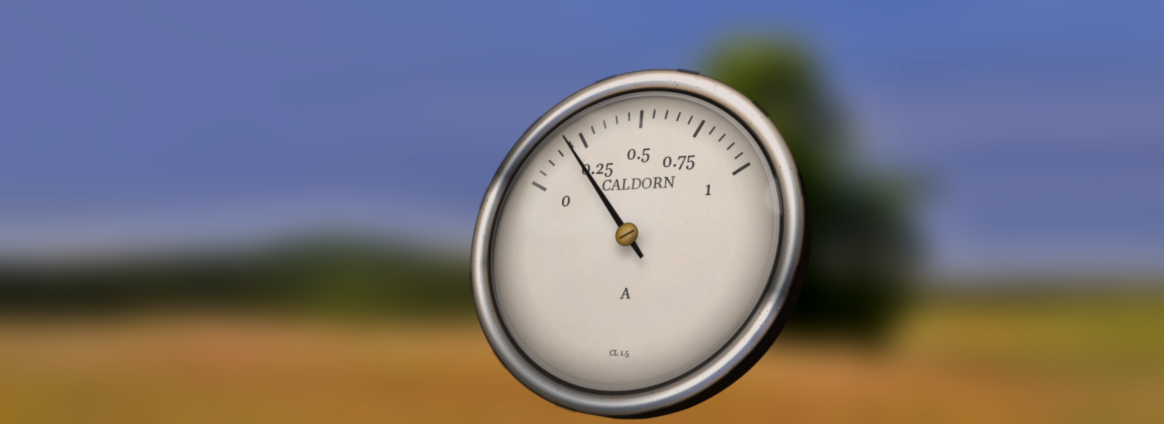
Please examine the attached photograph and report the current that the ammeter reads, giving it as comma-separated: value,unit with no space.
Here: 0.2,A
